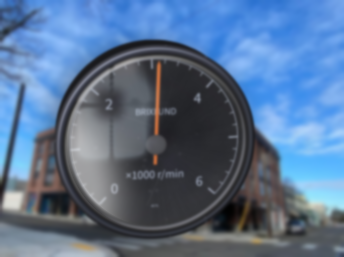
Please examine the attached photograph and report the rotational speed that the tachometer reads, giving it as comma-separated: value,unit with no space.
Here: 3100,rpm
